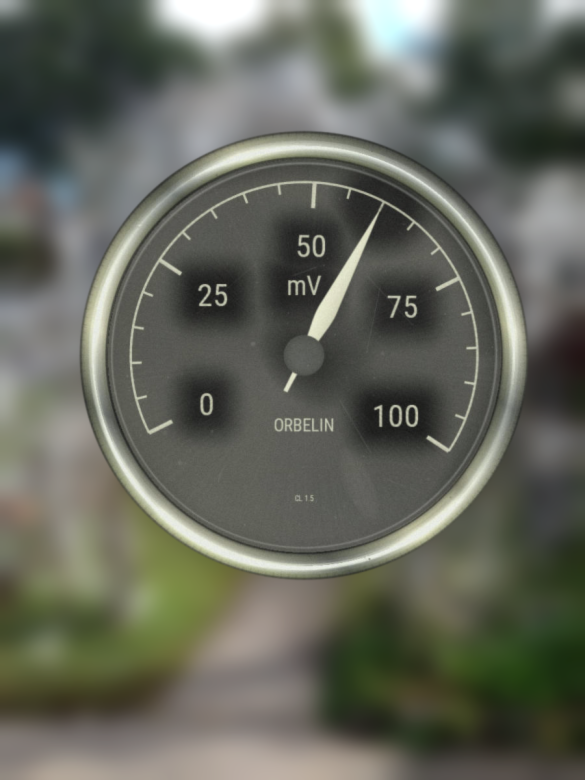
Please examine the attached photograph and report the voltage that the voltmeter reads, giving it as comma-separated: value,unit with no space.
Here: 60,mV
